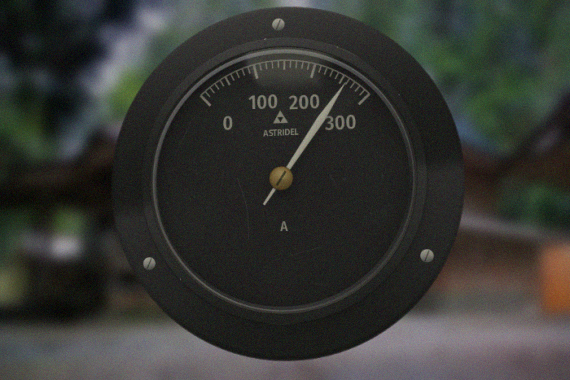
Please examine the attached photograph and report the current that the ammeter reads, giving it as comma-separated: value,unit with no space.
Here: 260,A
